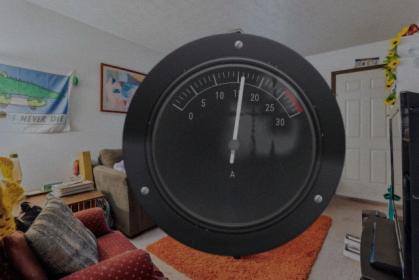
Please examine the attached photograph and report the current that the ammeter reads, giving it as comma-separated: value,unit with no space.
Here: 16,A
